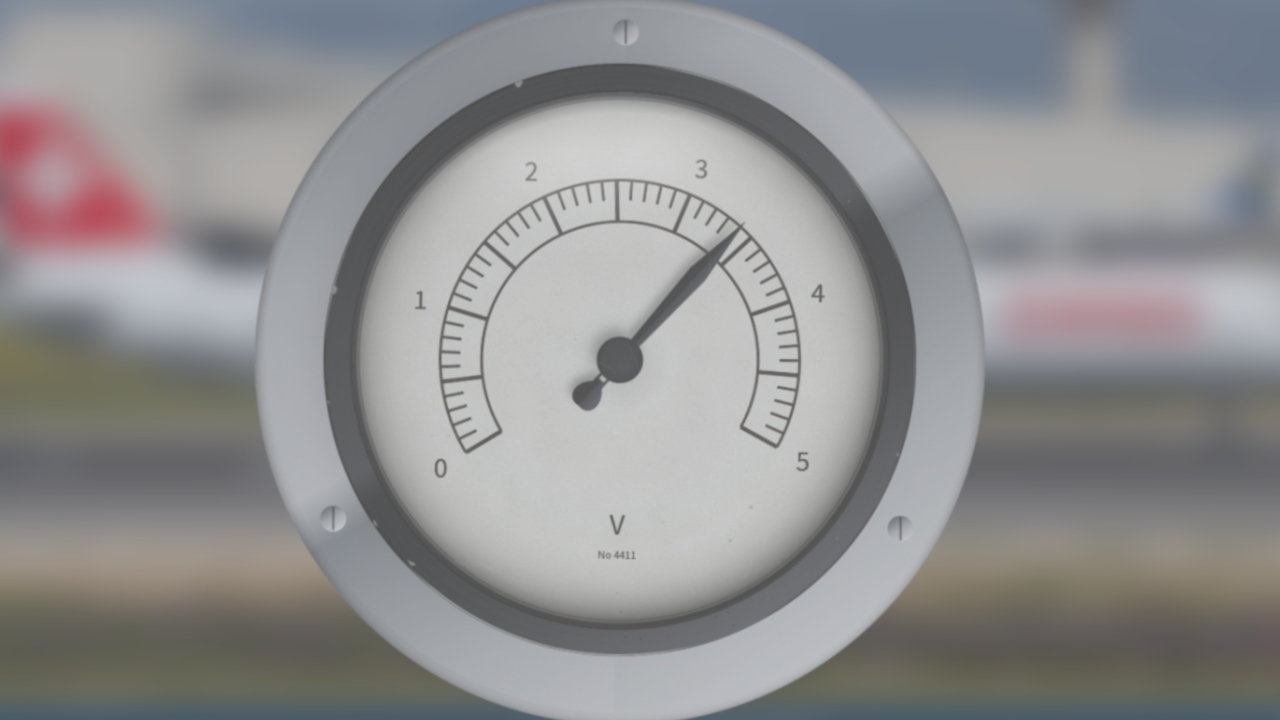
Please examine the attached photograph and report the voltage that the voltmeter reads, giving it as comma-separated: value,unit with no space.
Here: 3.4,V
